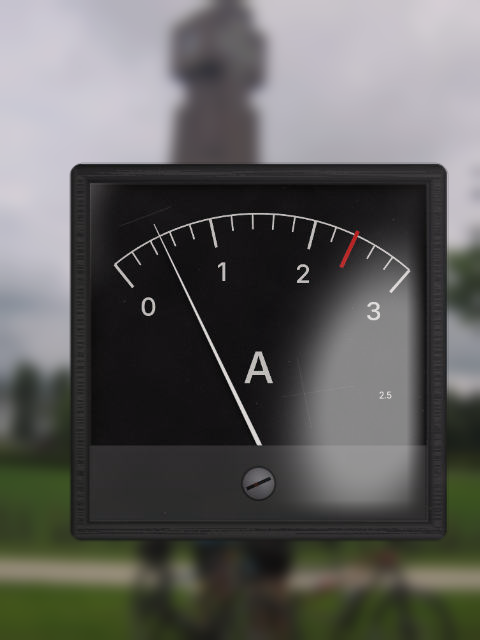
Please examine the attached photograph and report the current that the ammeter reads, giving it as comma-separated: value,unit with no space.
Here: 0.5,A
